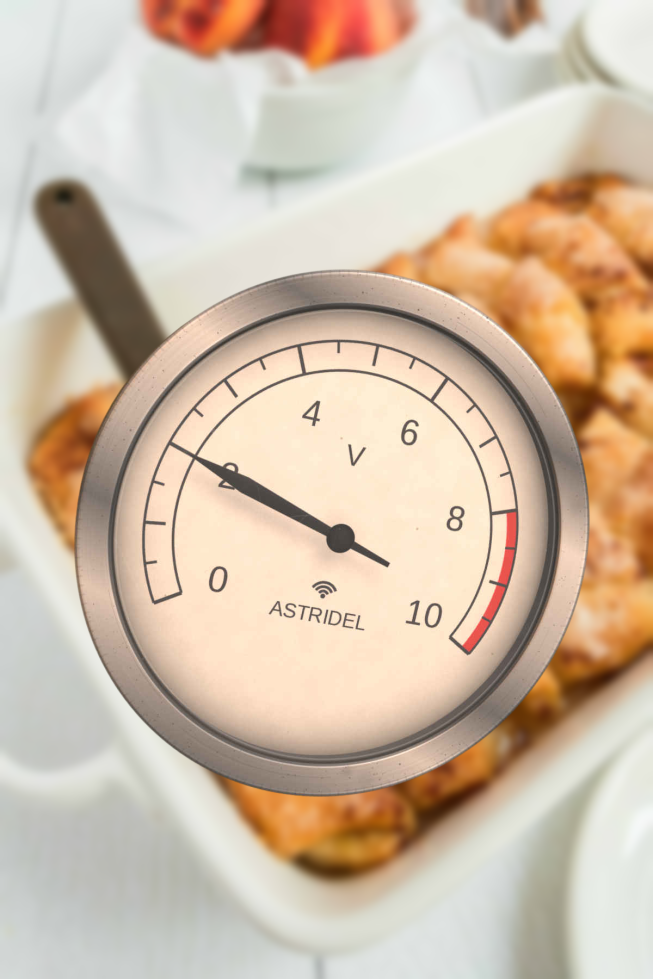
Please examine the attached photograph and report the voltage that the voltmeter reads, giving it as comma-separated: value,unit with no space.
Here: 2,V
